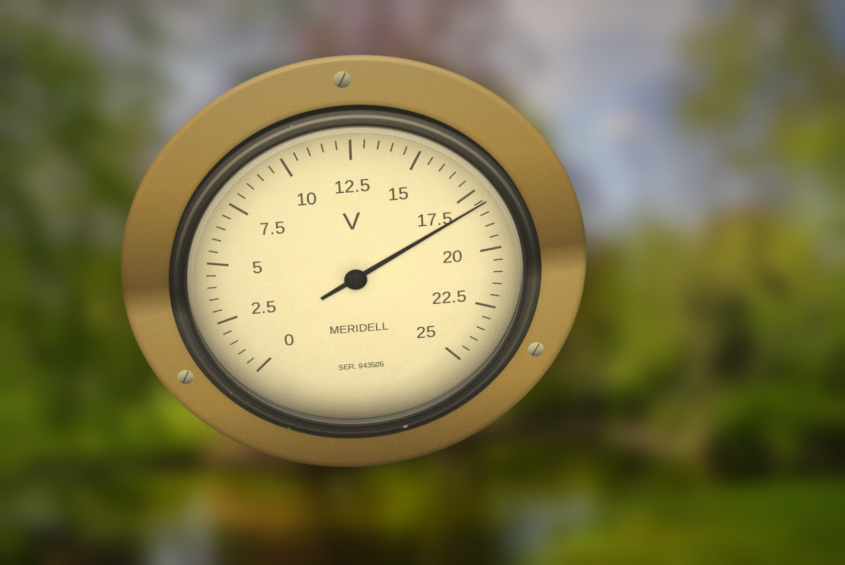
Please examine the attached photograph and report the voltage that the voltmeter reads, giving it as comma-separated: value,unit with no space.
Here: 18,V
